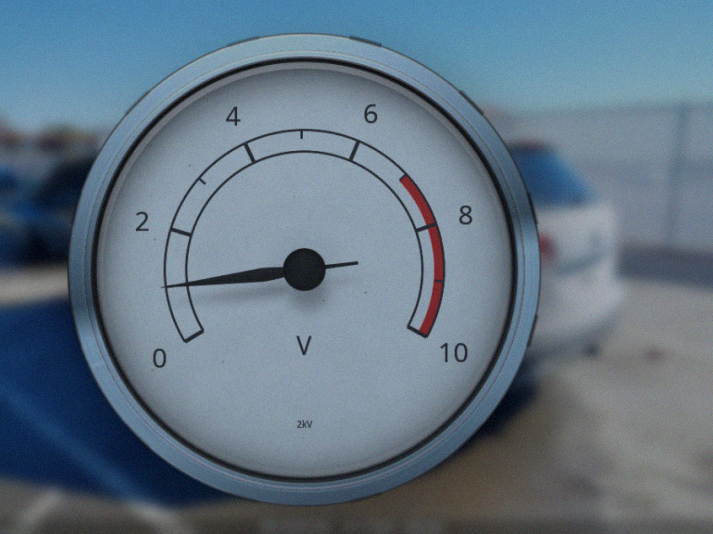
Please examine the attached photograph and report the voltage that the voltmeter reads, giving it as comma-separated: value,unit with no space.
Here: 1,V
